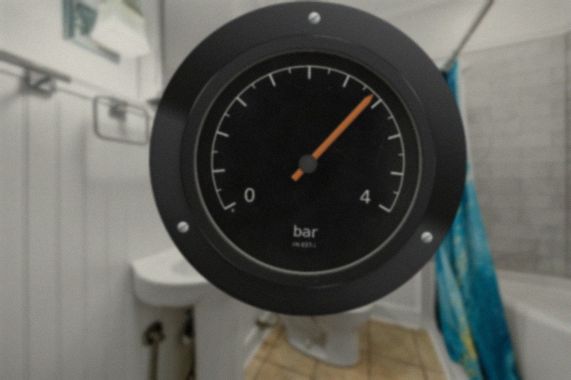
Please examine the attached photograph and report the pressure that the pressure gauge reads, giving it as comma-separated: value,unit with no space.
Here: 2.7,bar
